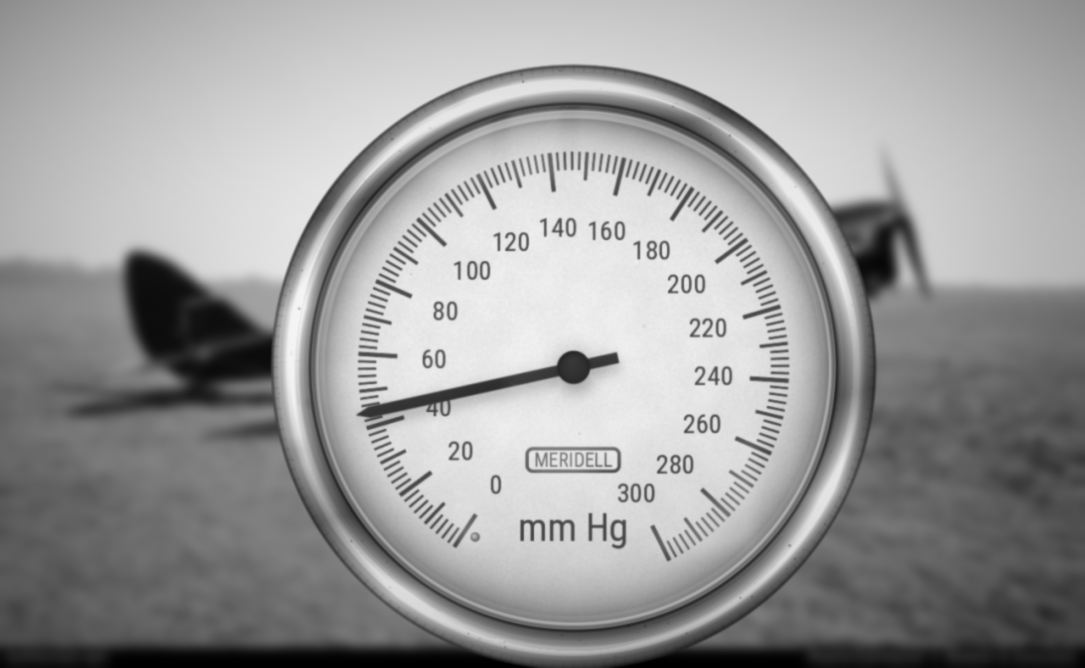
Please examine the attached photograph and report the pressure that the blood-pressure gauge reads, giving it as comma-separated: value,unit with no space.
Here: 44,mmHg
